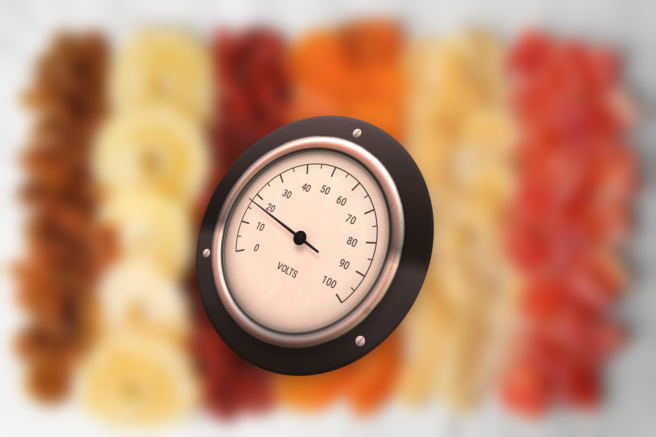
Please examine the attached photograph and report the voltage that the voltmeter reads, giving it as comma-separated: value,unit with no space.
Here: 17.5,V
